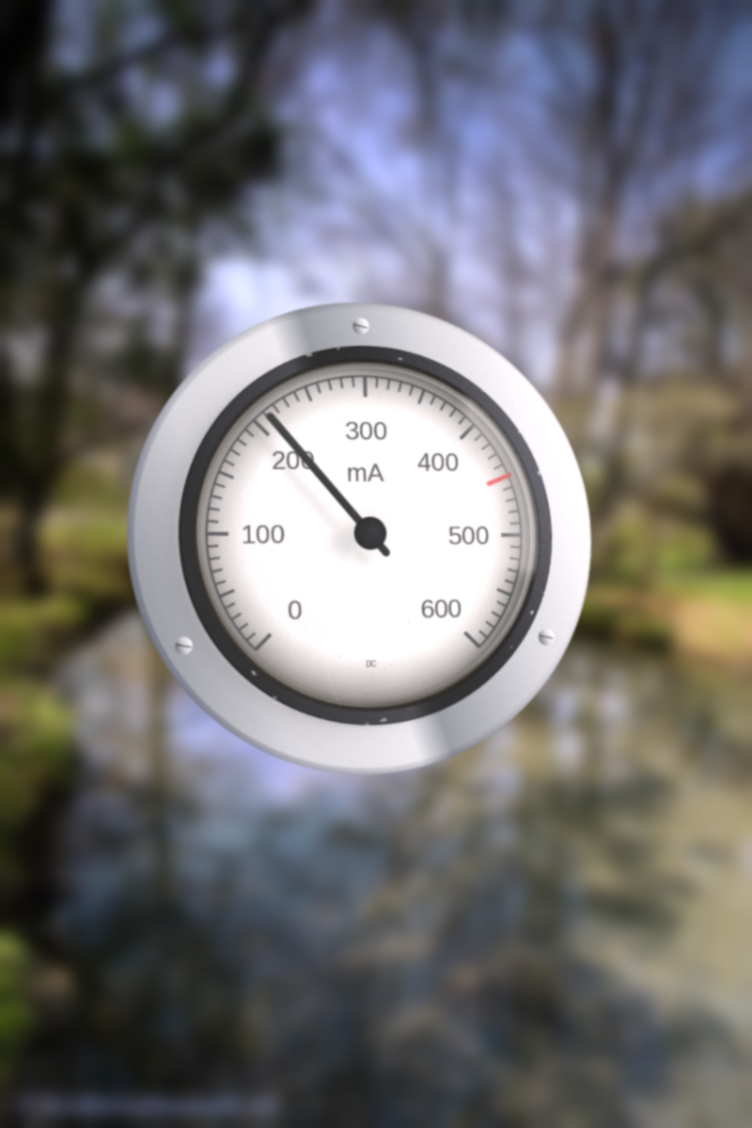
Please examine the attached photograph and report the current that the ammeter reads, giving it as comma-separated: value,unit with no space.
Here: 210,mA
